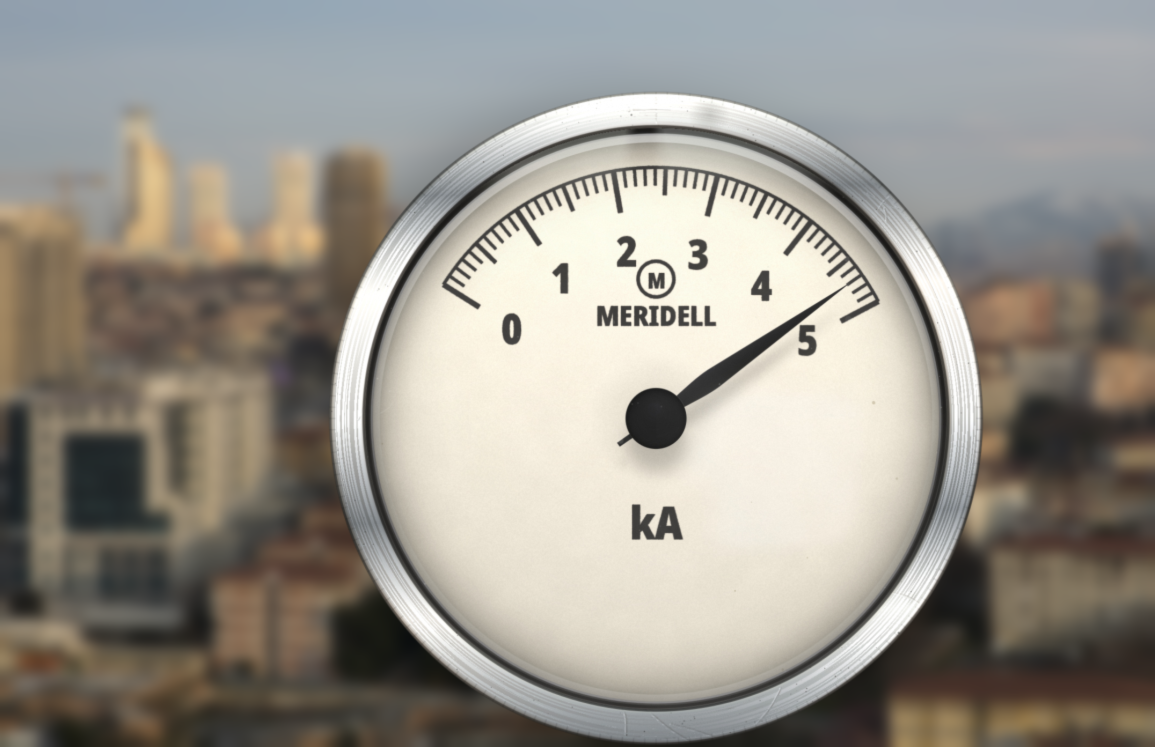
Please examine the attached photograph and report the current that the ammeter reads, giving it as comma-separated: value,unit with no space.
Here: 4.7,kA
